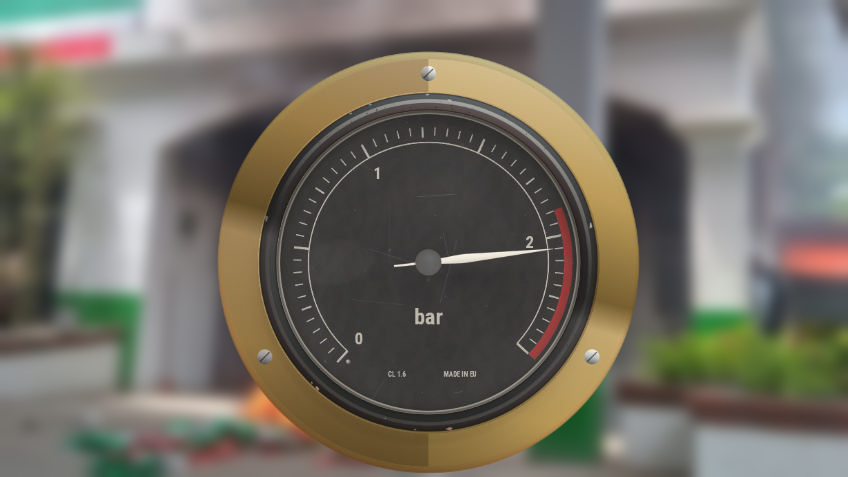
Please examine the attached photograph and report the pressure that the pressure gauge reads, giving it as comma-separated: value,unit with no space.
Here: 2.05,bar
